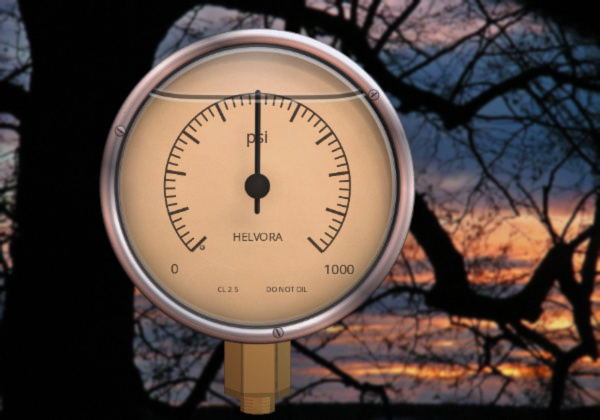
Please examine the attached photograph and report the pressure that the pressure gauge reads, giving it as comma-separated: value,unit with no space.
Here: 500,psi
